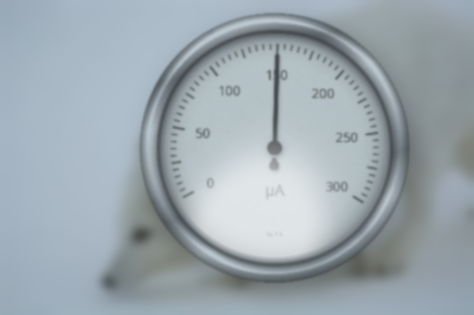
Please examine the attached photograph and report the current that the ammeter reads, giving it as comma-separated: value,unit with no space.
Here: 150,µA
